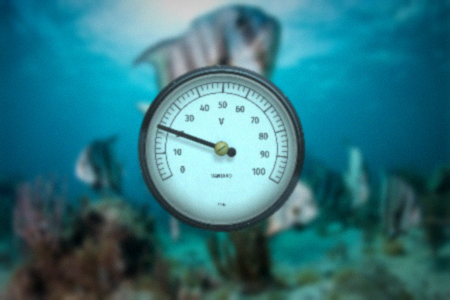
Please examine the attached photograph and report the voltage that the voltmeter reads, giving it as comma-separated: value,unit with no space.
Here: 20,V
